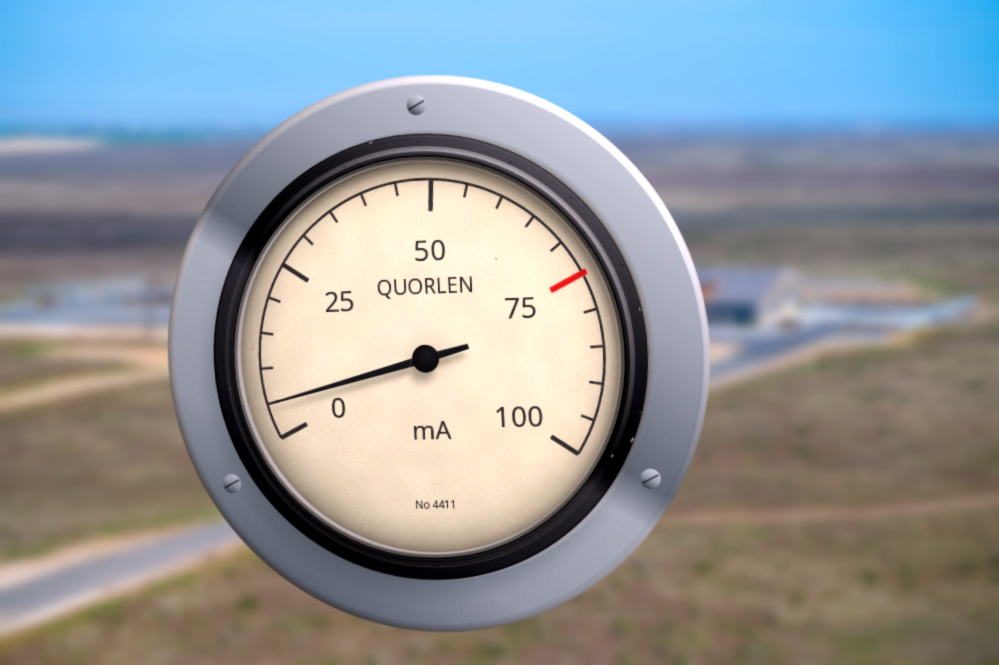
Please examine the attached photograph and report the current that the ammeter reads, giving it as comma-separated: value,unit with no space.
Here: 5,mA
